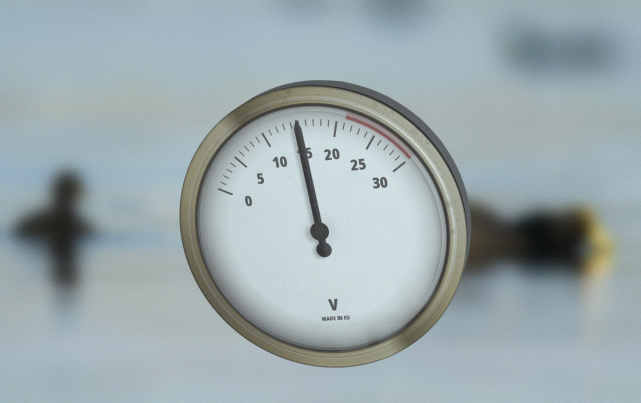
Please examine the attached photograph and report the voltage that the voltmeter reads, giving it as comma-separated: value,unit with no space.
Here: 15,V
